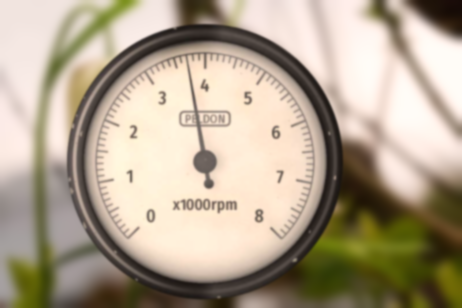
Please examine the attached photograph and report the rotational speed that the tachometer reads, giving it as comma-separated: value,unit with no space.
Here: 3700,rpm
